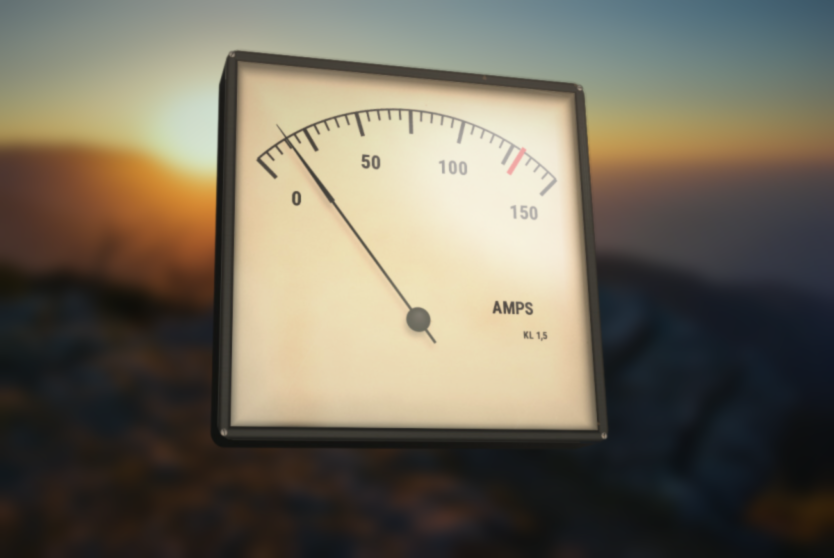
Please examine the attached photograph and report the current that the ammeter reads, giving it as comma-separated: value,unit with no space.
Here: 15,A
